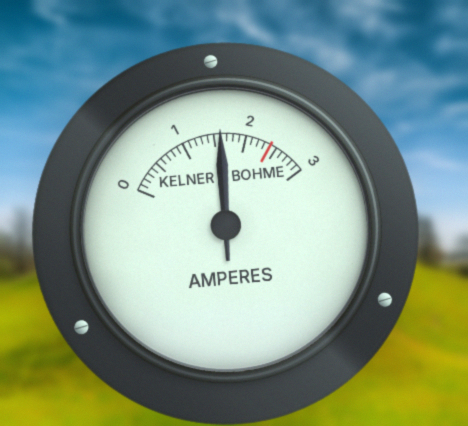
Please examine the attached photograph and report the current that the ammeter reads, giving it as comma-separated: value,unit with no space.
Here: 1.6,A
